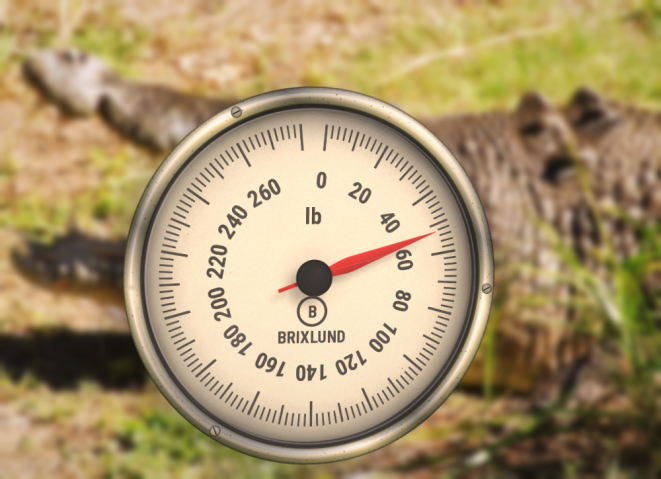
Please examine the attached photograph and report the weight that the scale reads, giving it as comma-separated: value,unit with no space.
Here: 52,lb
